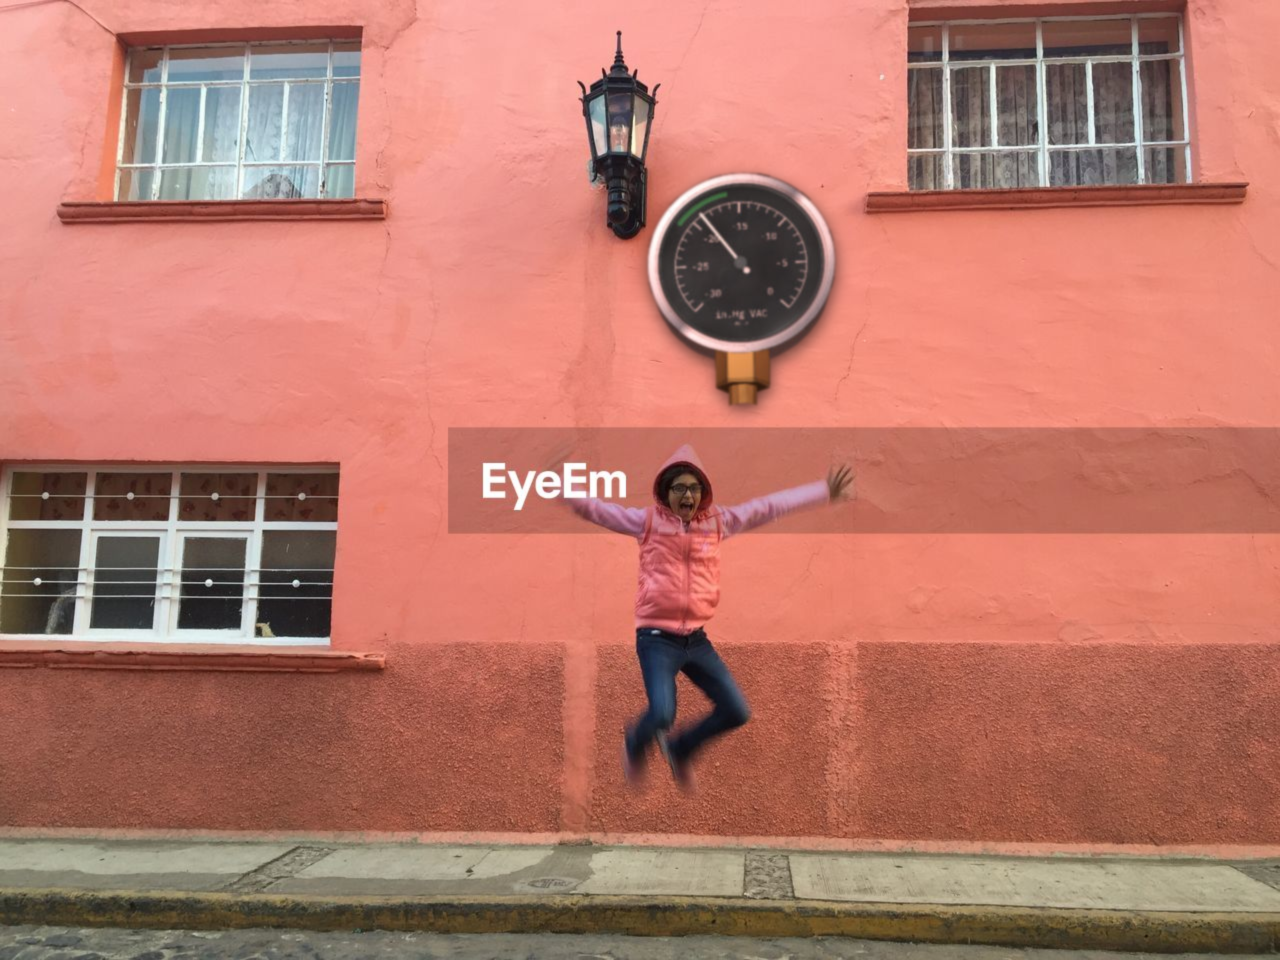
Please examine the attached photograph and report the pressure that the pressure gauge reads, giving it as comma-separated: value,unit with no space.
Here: -19,inHg
